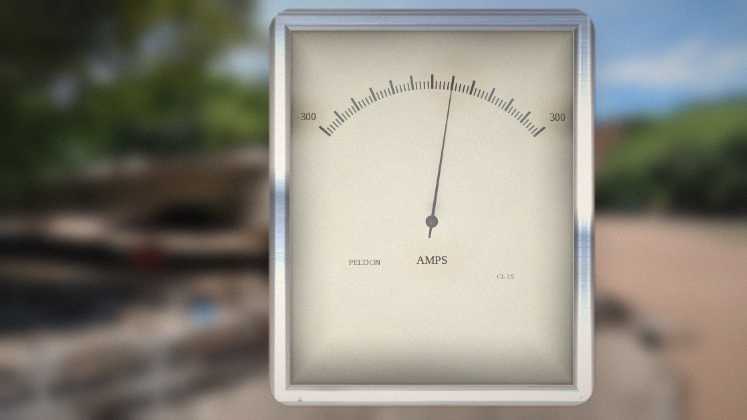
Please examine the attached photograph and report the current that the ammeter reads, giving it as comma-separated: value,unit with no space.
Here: 50,A
